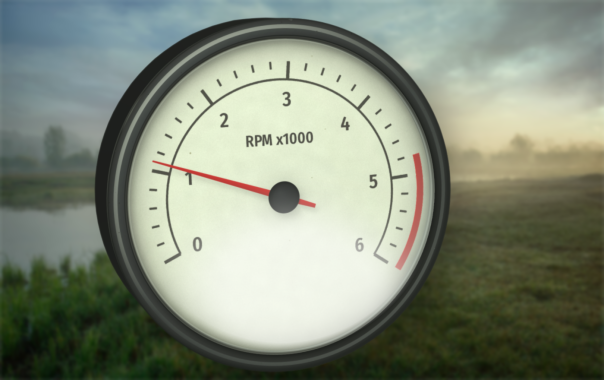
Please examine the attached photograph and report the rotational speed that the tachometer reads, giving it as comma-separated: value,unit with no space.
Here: 1100,rpm
